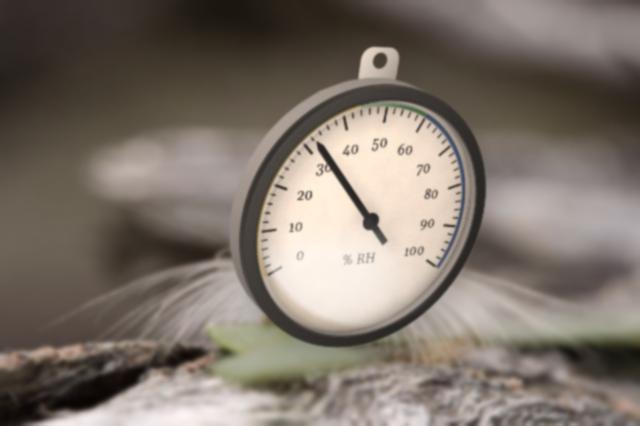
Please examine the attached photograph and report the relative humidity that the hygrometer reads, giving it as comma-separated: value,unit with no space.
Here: 32,%
